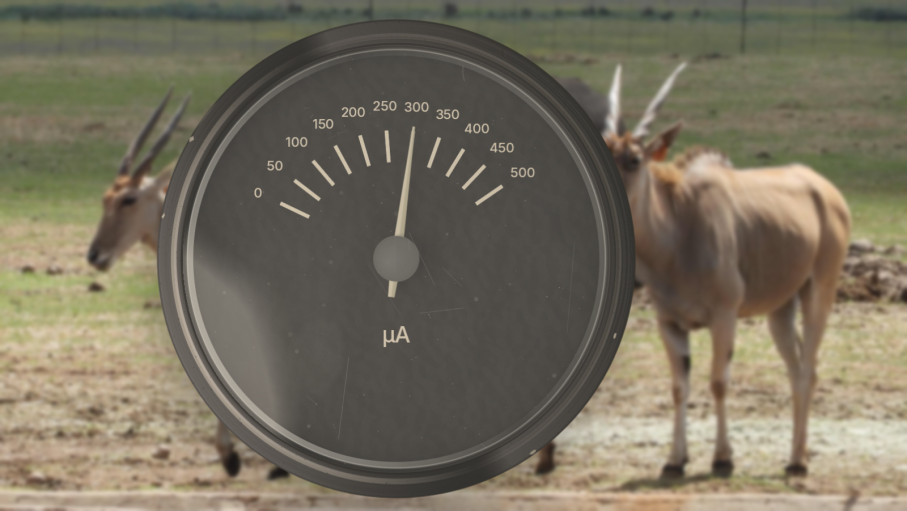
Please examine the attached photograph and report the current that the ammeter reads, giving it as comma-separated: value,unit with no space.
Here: 300,µA
